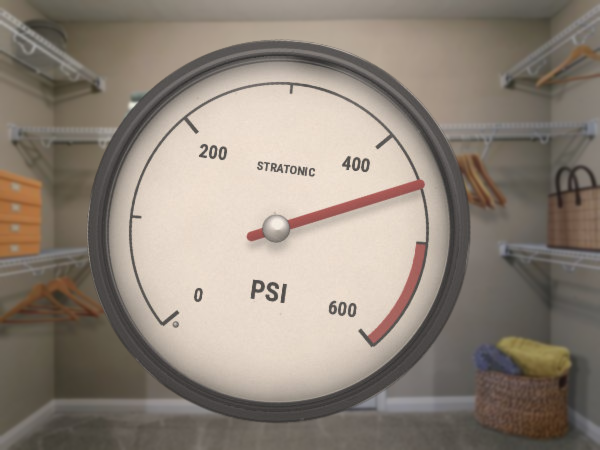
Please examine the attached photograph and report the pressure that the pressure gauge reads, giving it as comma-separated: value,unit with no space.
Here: 450,psi
